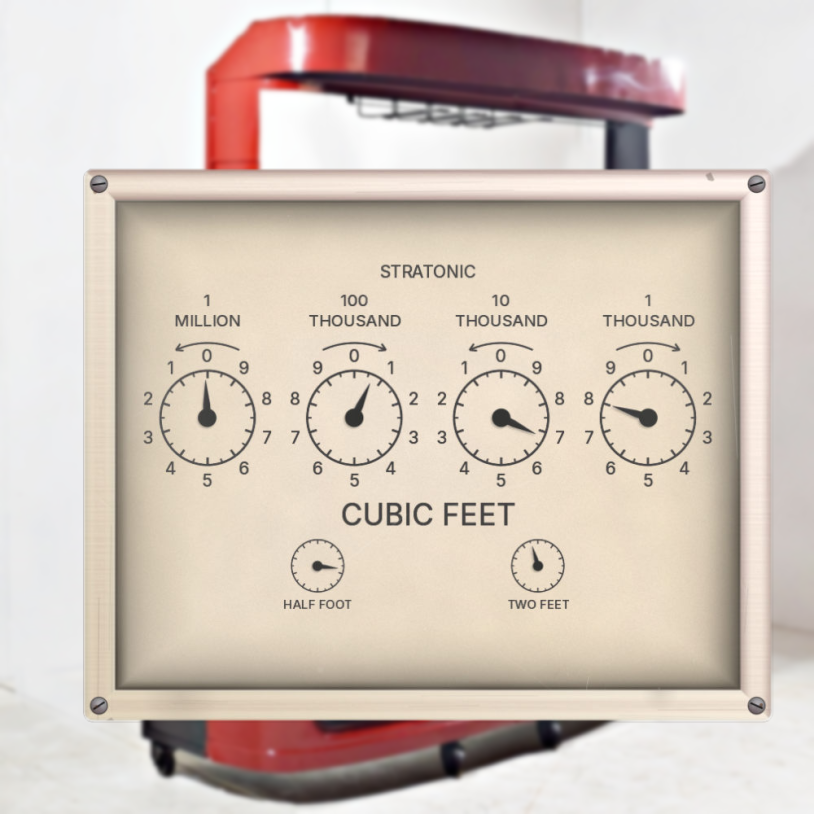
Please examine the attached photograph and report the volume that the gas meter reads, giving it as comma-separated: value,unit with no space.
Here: 6800,ft³
